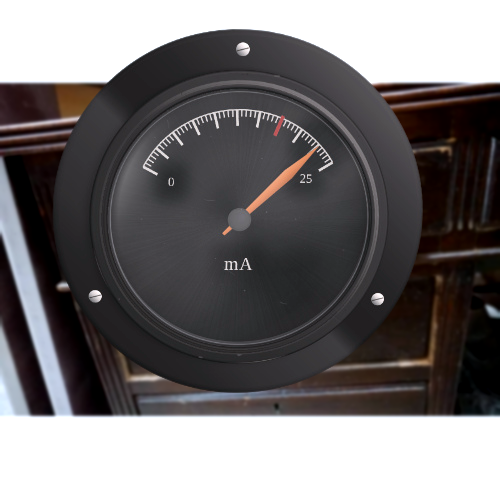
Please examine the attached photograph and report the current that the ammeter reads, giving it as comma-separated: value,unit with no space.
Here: 22.5,mA
